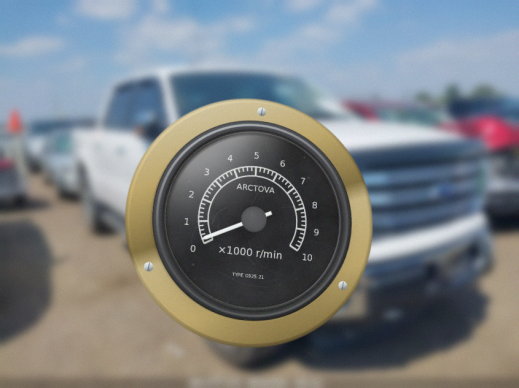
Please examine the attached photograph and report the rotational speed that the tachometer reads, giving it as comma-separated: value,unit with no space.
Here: 200,rpm
